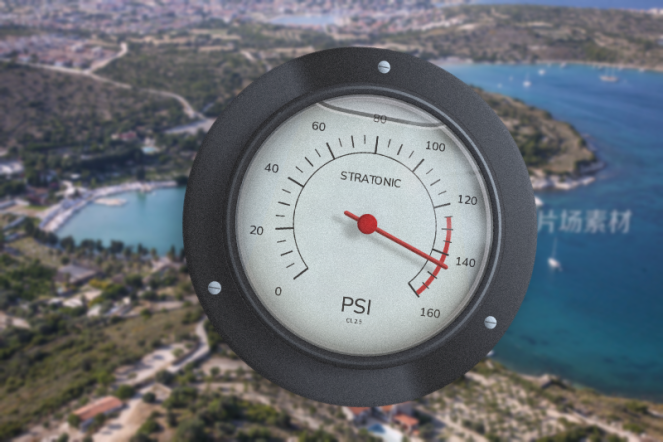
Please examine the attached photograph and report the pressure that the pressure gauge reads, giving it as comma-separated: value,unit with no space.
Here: 145,psi
